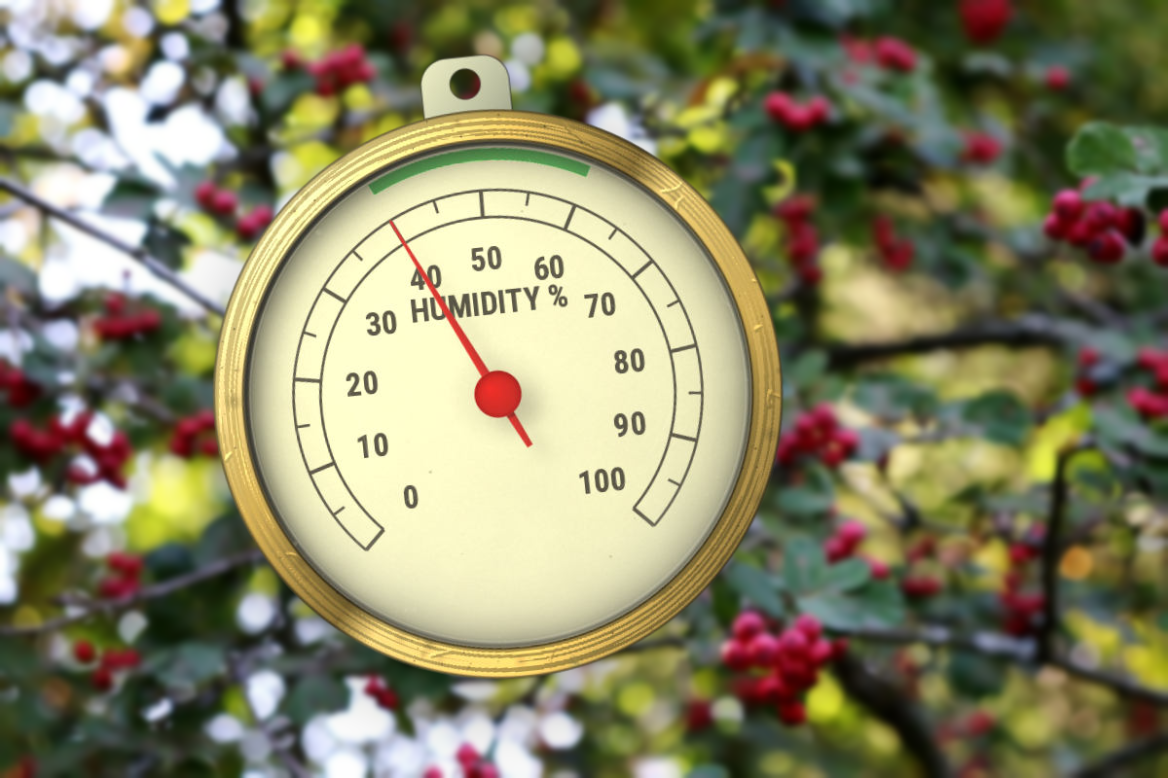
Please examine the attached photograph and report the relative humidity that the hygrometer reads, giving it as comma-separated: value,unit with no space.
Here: 40,%
